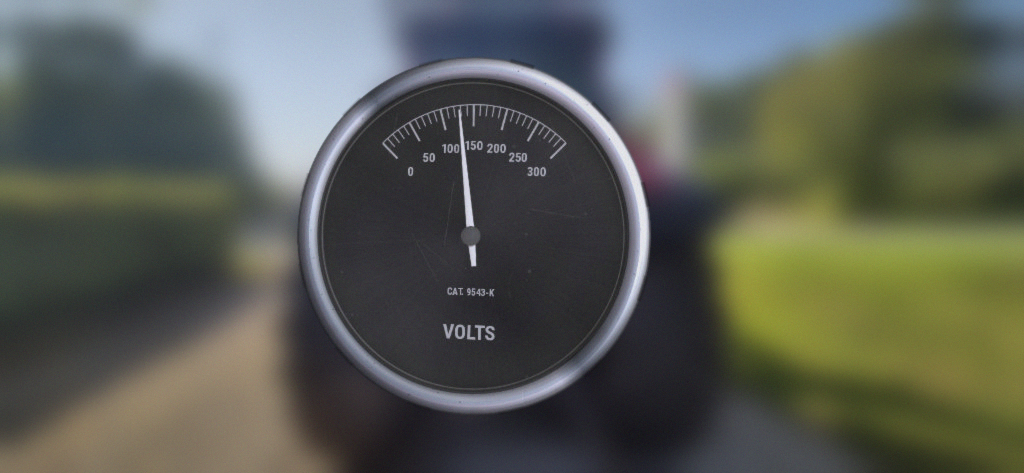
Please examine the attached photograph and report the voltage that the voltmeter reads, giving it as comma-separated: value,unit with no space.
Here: 130,V
